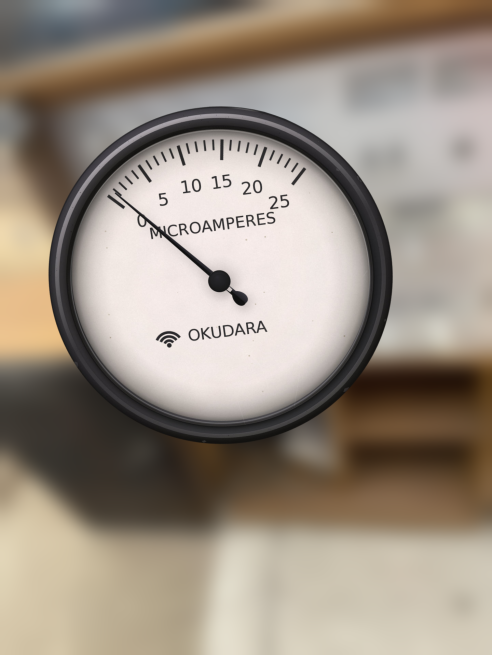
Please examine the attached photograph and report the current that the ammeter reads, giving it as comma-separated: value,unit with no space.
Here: 1,µA
